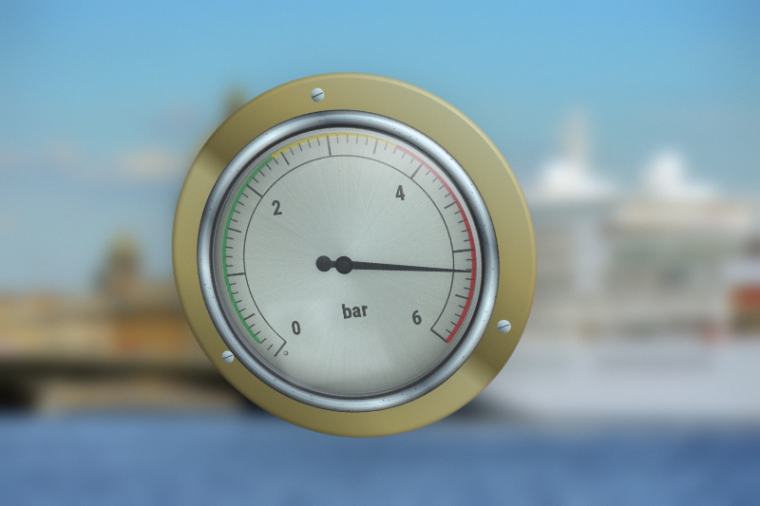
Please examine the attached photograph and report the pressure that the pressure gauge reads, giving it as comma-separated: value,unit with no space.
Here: 5.2,bar
